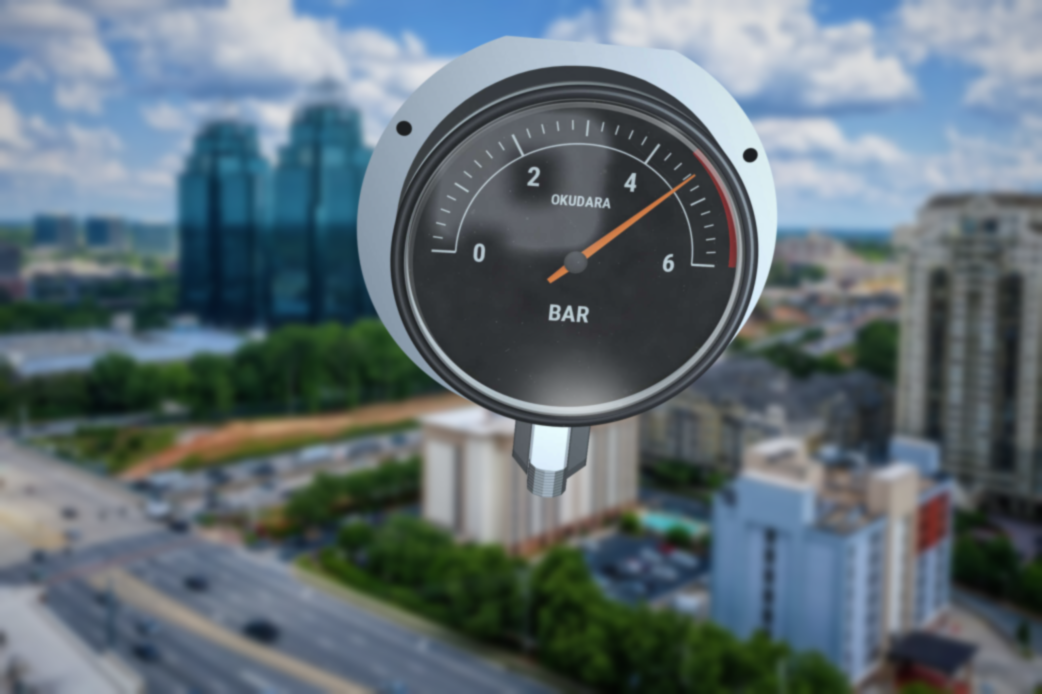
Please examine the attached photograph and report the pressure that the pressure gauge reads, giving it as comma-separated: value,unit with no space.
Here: 4.6,bar
